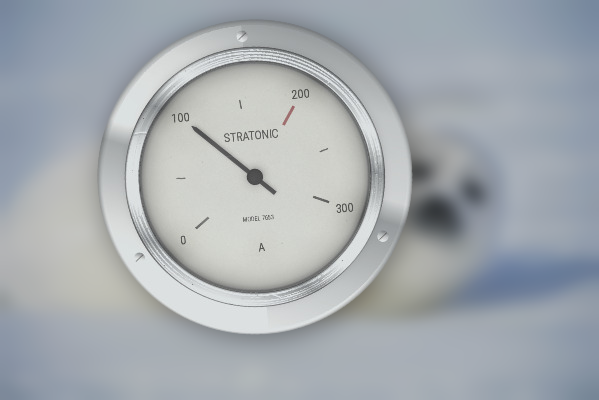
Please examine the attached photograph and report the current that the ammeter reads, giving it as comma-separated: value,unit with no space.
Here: 100,A
